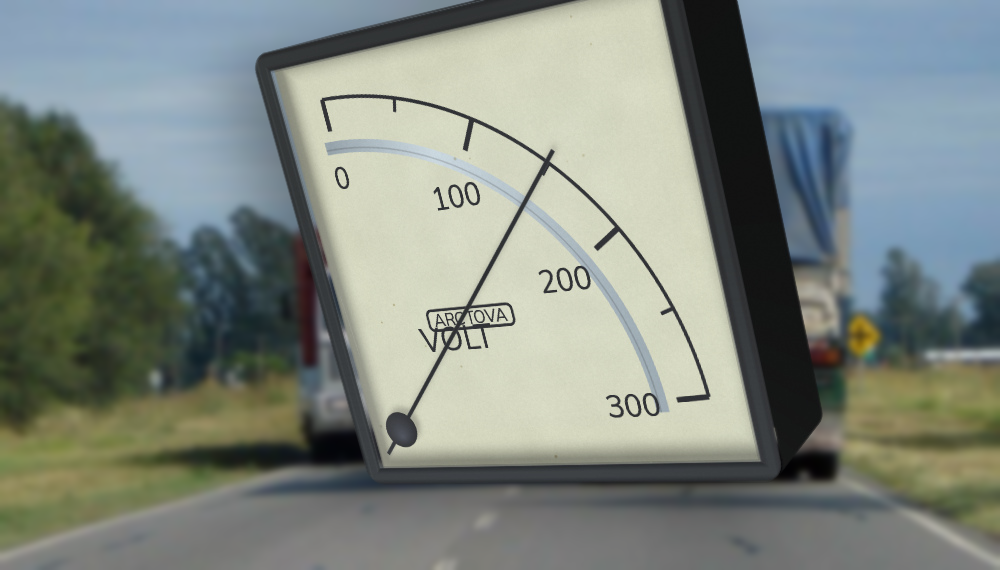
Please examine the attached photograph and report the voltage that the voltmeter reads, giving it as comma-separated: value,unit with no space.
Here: 150,V
